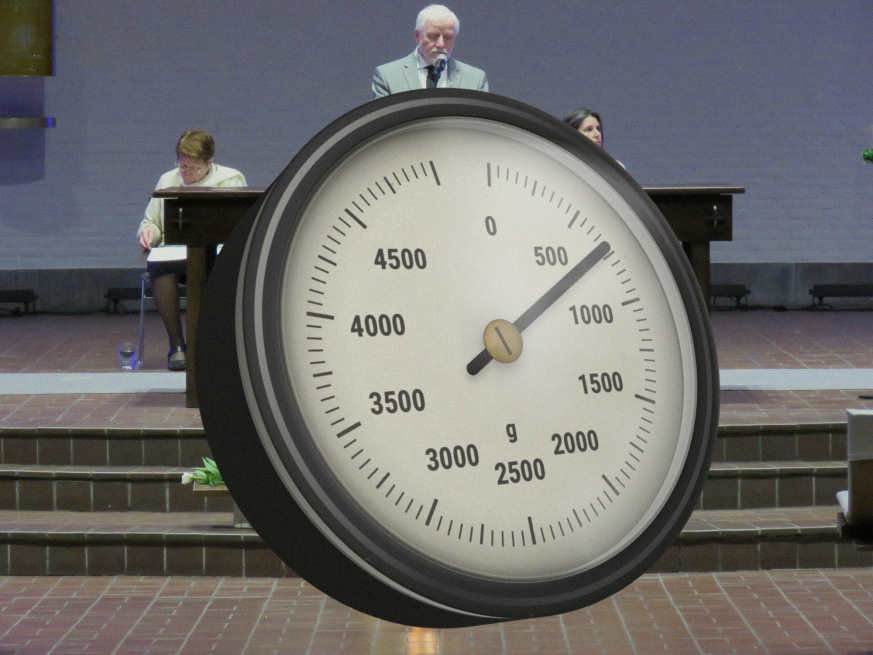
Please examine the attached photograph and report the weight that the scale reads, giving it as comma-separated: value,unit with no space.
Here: 700,g
